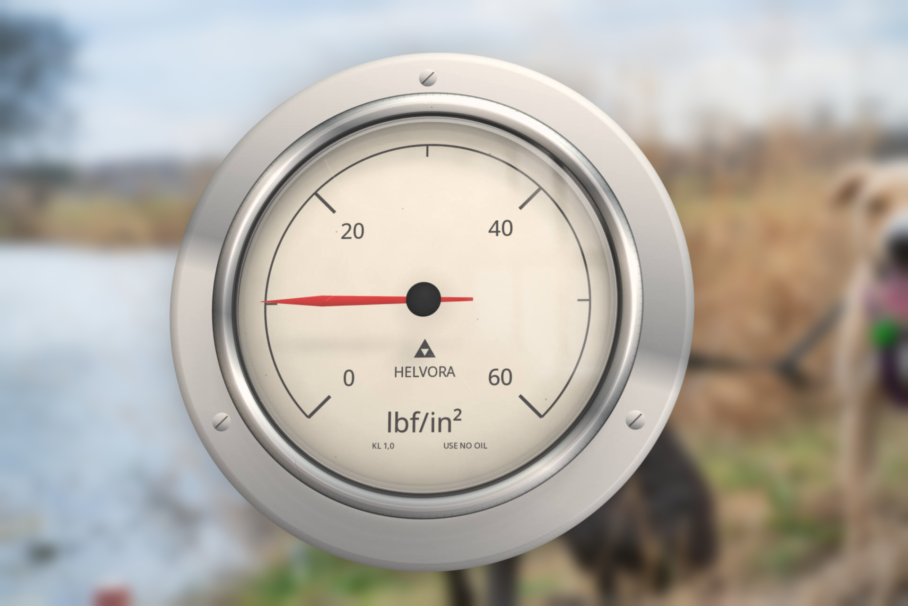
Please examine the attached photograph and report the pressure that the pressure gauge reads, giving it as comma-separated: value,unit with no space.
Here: 10,psi
